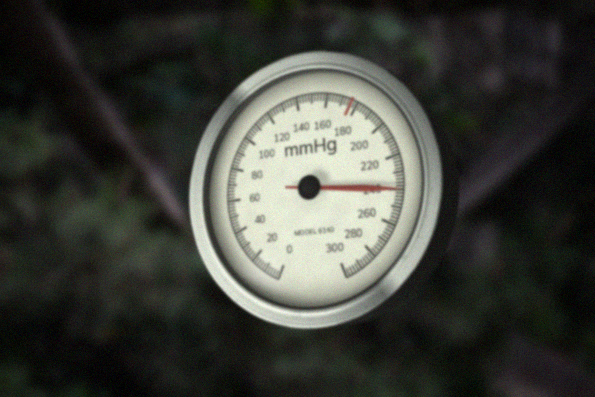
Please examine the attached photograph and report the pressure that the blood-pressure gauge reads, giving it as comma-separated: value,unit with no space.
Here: 240,mmHg
